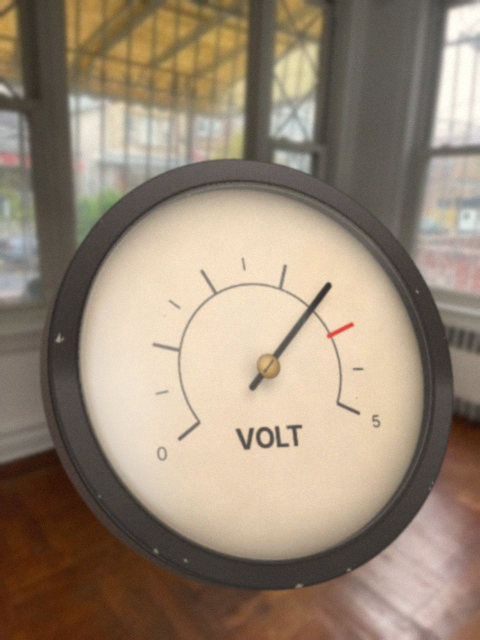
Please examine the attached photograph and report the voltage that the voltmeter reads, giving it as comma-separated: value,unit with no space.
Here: 3.5,V
